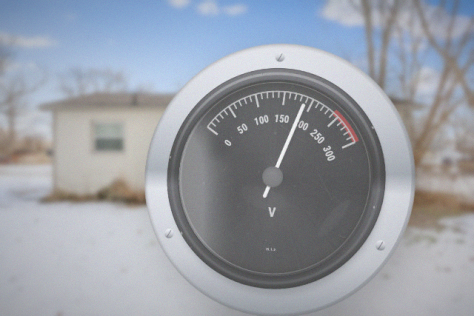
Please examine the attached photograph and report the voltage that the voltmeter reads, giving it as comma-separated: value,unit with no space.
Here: 190,V
